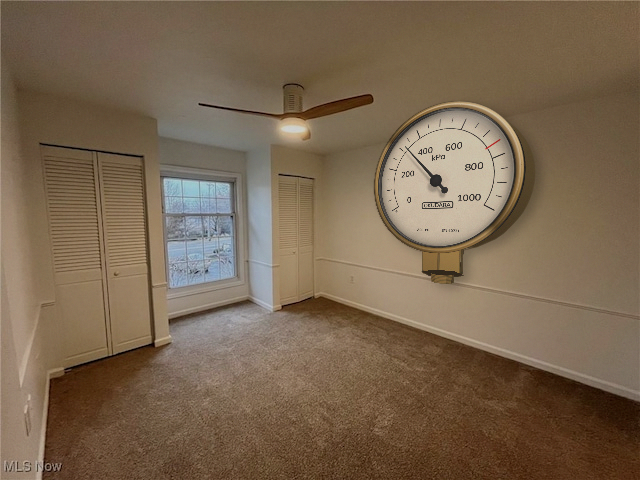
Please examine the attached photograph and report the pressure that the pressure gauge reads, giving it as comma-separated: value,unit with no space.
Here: 325,kPa
